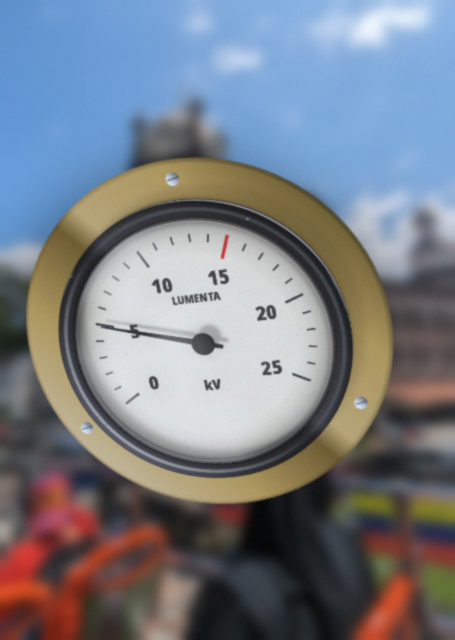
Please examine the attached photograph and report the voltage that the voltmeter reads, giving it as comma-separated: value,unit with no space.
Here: 5,kV
